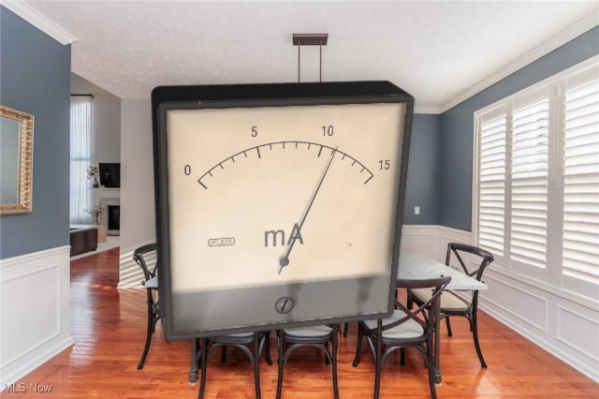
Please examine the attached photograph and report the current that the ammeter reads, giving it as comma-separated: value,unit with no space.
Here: 11,mA
